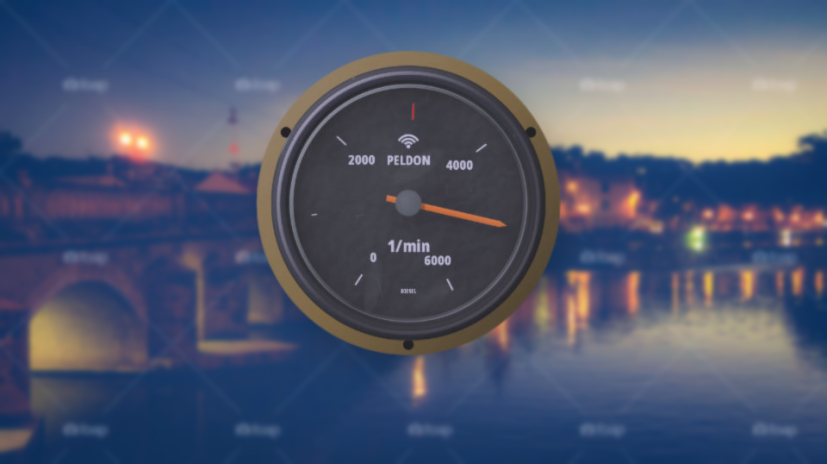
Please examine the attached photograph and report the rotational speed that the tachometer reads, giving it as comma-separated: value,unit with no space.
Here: 5000,rpm
